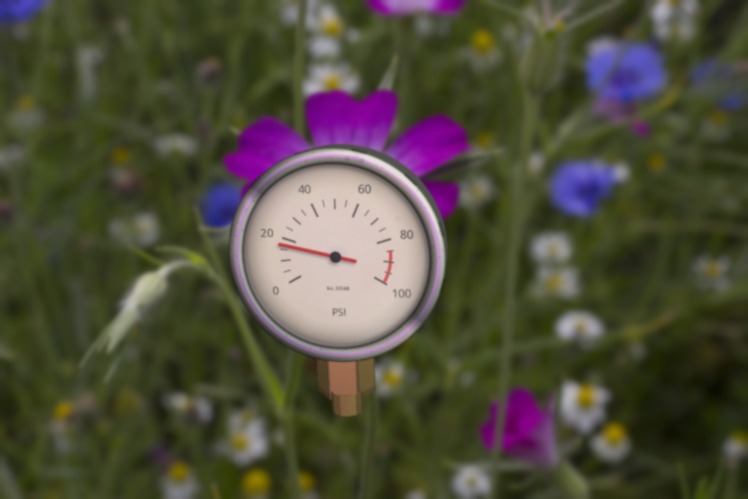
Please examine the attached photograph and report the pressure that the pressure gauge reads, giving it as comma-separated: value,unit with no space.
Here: 17.5,psi
